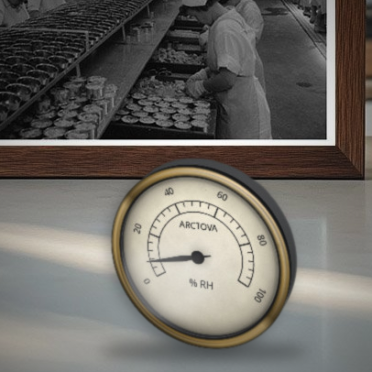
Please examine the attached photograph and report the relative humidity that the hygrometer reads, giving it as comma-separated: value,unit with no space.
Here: 8,%
